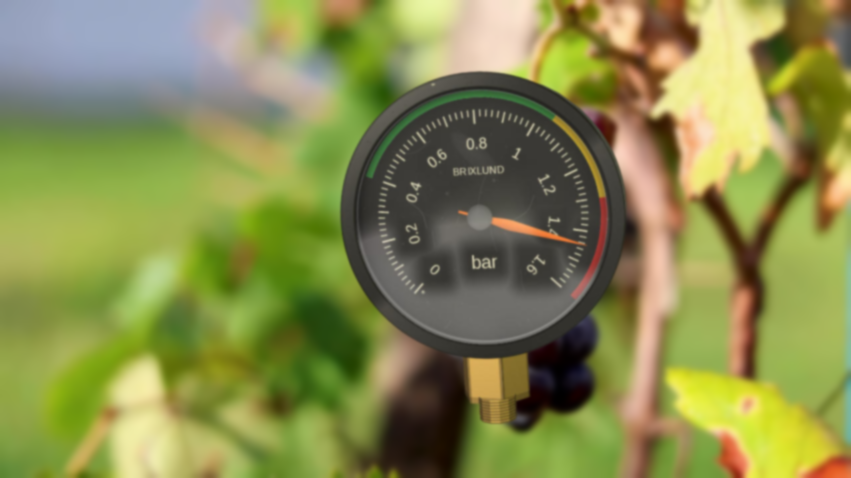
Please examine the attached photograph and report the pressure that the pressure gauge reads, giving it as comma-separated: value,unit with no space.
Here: 1.44,bar
